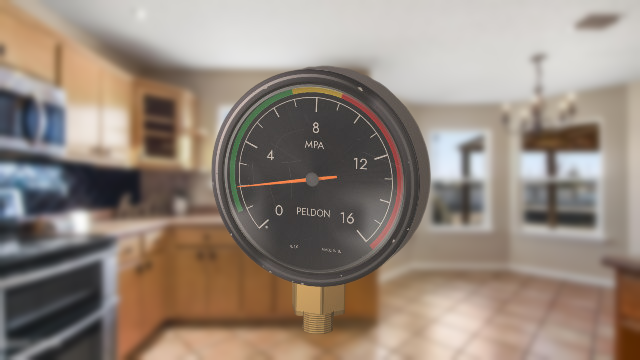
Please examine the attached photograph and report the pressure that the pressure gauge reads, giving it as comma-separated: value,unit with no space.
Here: 2,MPa
